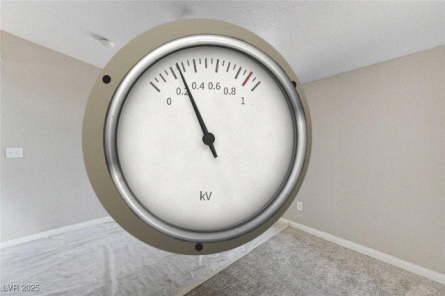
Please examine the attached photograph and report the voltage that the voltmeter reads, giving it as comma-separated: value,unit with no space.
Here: 0.25,kV
